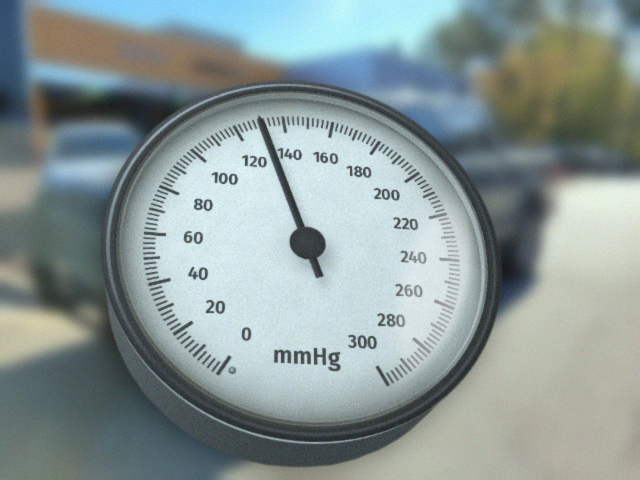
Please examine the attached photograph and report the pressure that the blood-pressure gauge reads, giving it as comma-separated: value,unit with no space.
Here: 130,mmHg
